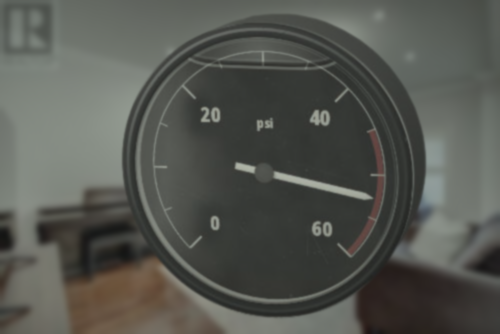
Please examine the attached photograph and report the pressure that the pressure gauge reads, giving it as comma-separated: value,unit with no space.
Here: 52.5,psi
